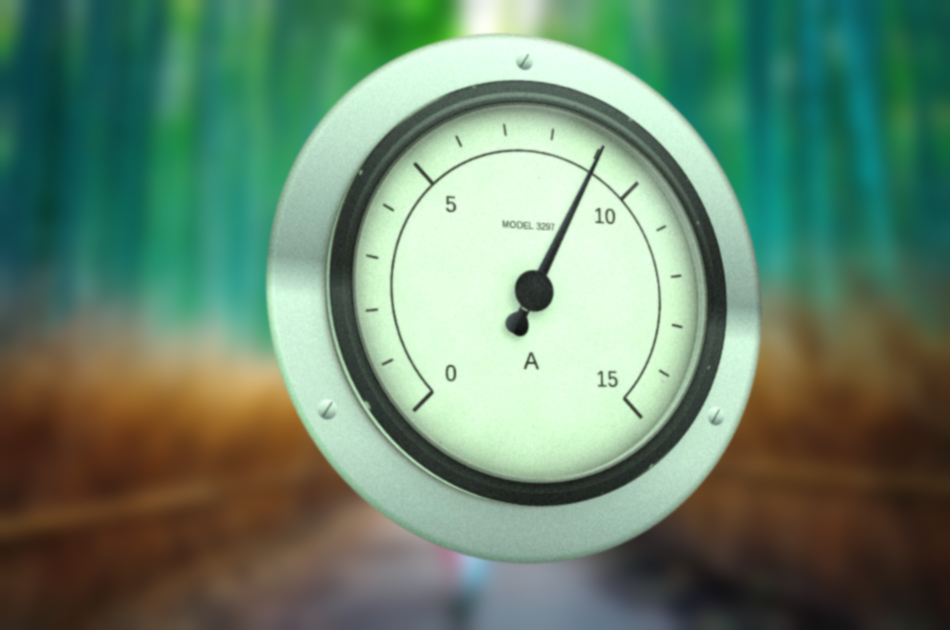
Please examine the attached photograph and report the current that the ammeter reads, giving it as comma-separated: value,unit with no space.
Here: 9,A
